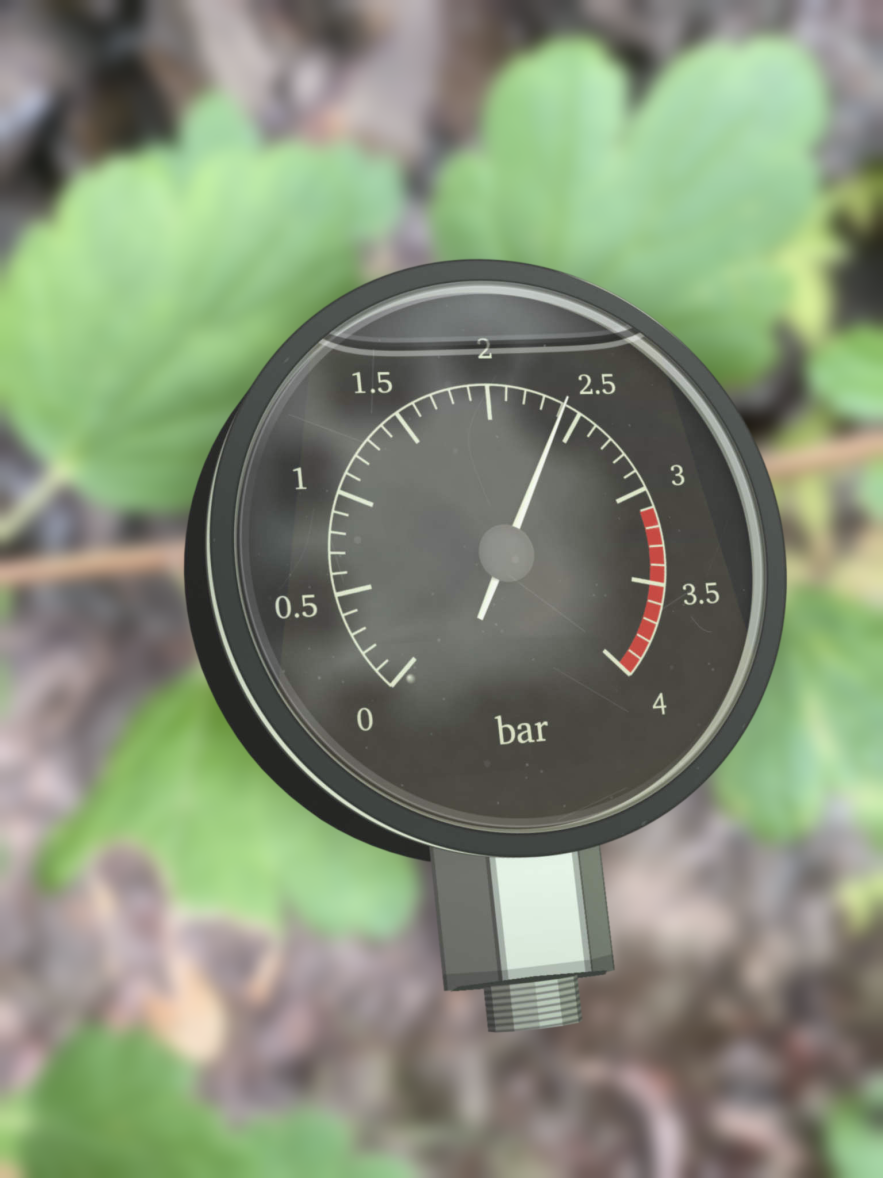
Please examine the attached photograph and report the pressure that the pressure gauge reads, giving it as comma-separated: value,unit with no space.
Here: 2.4,bar
